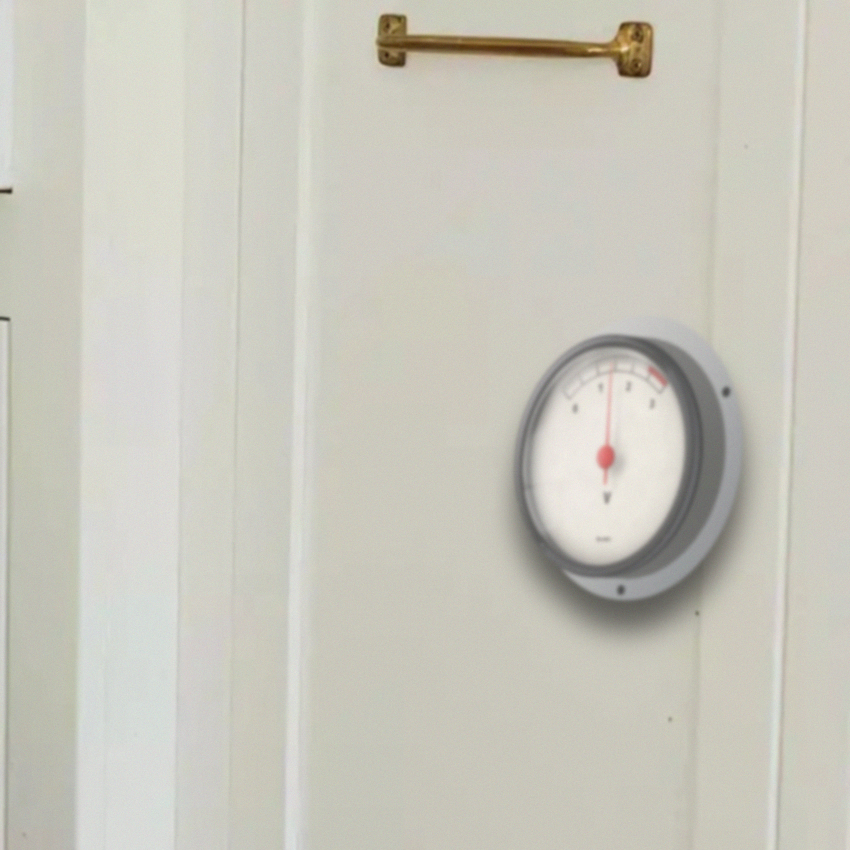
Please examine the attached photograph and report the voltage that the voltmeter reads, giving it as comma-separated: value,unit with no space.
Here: 1.5,V
